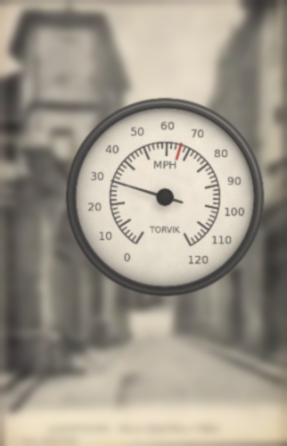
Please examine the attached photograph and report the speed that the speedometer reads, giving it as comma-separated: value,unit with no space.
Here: 30,mph
